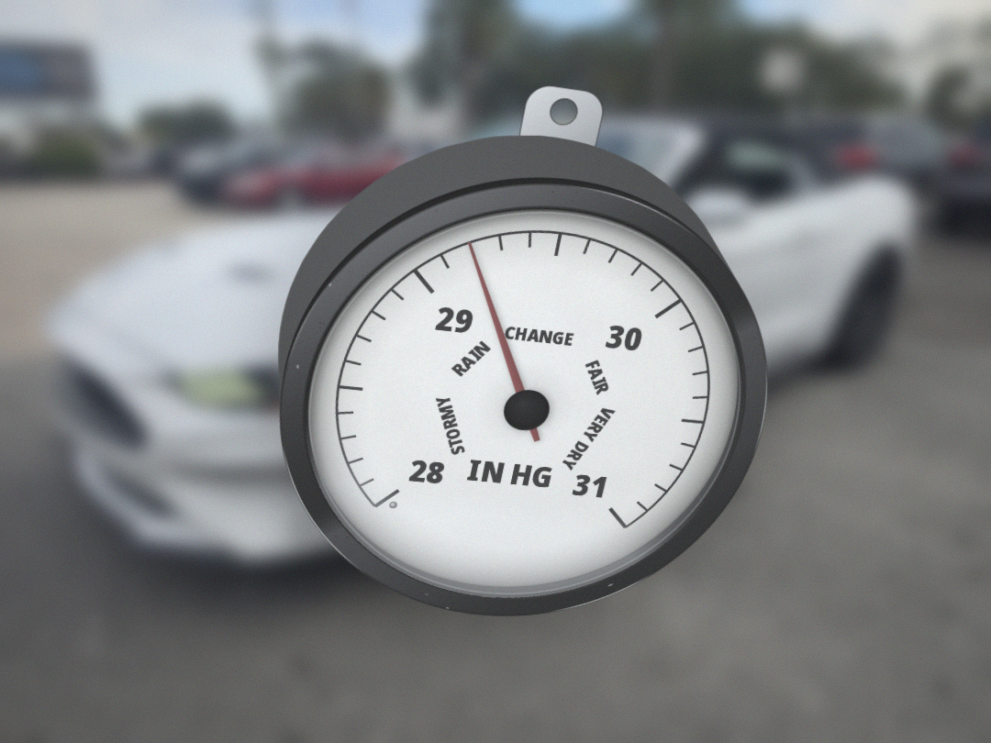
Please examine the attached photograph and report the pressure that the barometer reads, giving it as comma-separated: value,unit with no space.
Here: 29.2,inHg
